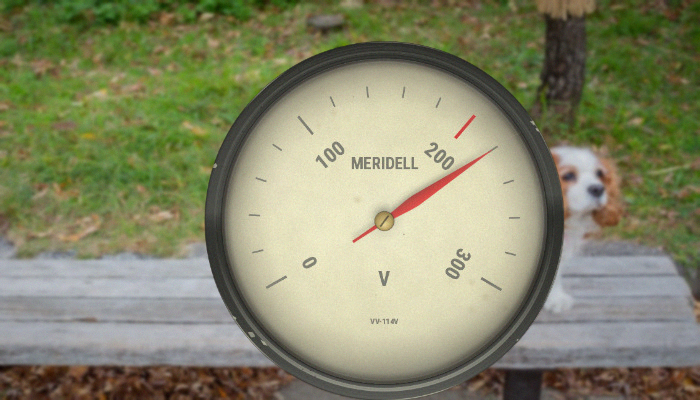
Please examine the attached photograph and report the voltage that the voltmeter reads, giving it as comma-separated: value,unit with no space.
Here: 220,V
